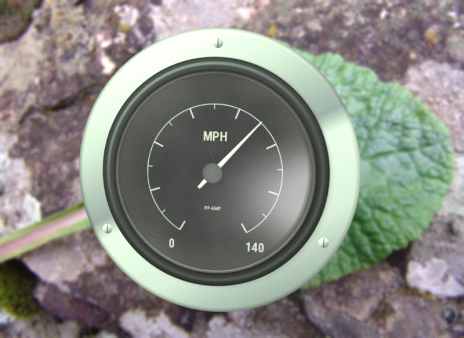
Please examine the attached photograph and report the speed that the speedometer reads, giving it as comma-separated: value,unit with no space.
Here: 90,mph
